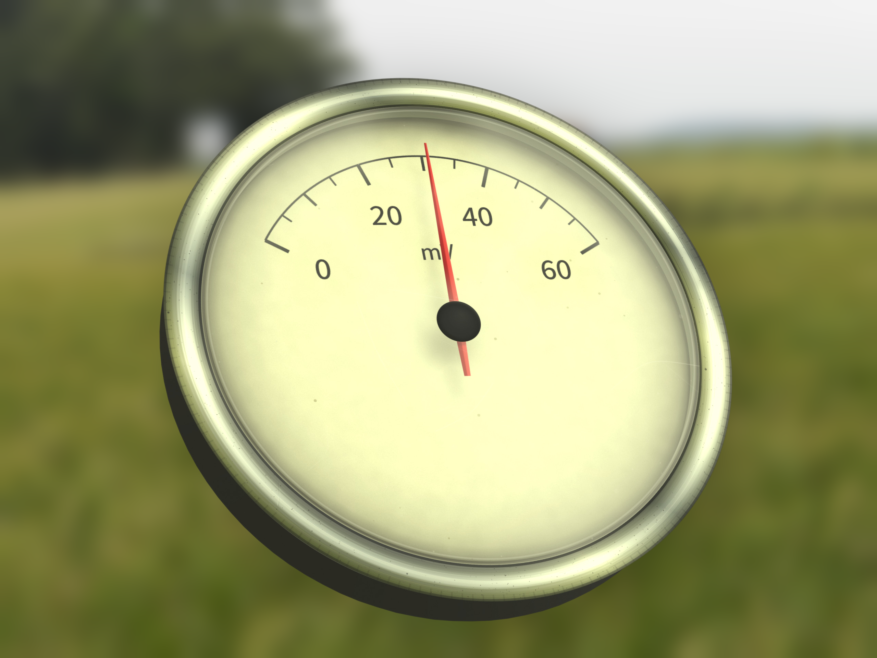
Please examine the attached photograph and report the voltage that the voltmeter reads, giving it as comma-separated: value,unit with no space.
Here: 30,mV
